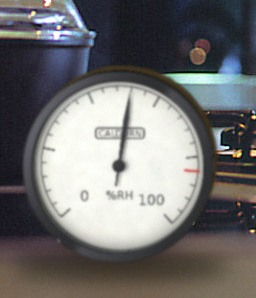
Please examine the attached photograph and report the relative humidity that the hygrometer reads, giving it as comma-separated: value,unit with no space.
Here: 52,%
